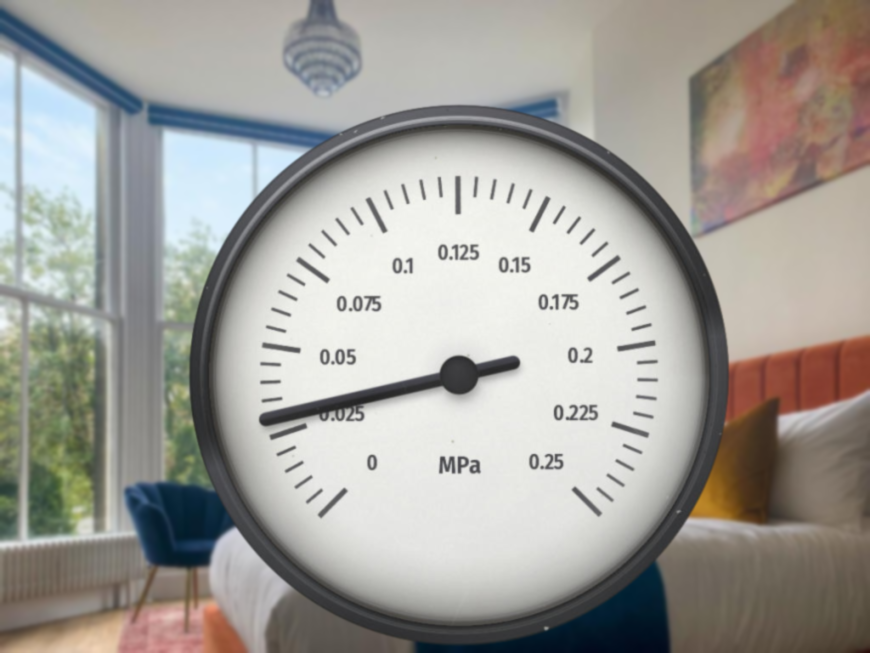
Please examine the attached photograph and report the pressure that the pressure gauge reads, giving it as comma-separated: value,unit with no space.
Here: 0.03,MPa
